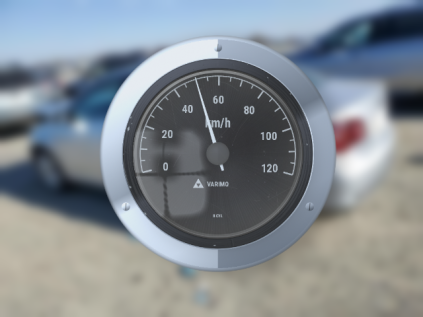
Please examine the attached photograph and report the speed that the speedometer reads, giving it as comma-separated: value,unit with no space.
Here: 50,km/h
